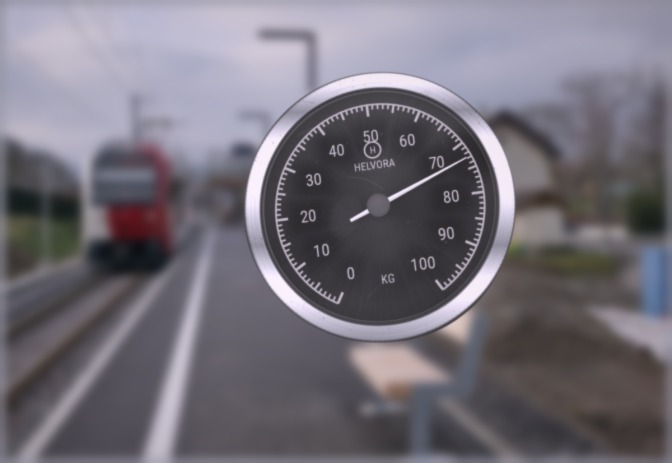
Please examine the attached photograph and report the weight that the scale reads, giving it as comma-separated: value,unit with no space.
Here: 73,kg
